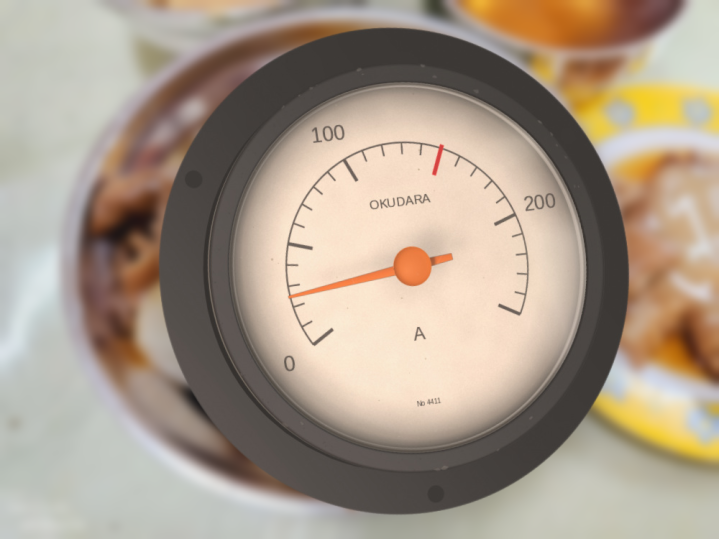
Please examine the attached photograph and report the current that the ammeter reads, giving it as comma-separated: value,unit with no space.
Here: 25,A
